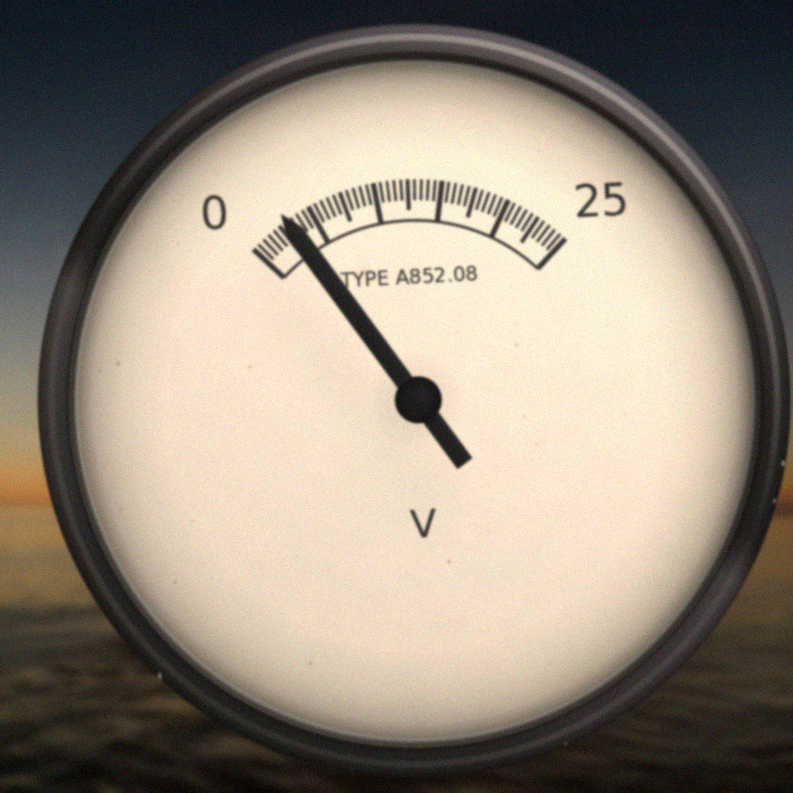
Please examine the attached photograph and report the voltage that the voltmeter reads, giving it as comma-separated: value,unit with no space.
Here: 3,V
